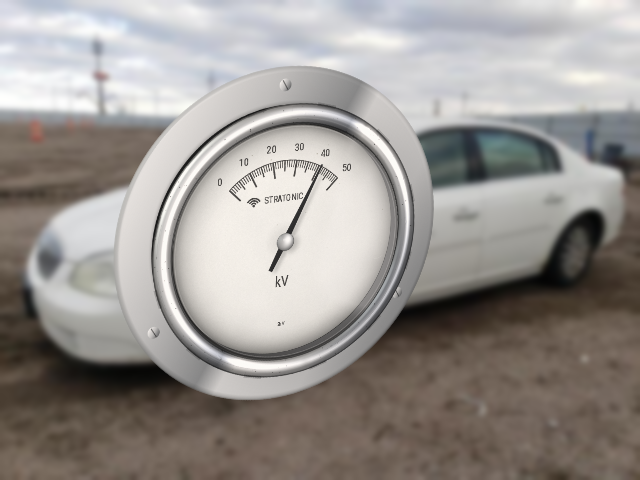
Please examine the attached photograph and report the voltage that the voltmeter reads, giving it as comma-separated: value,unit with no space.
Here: 40,kV
